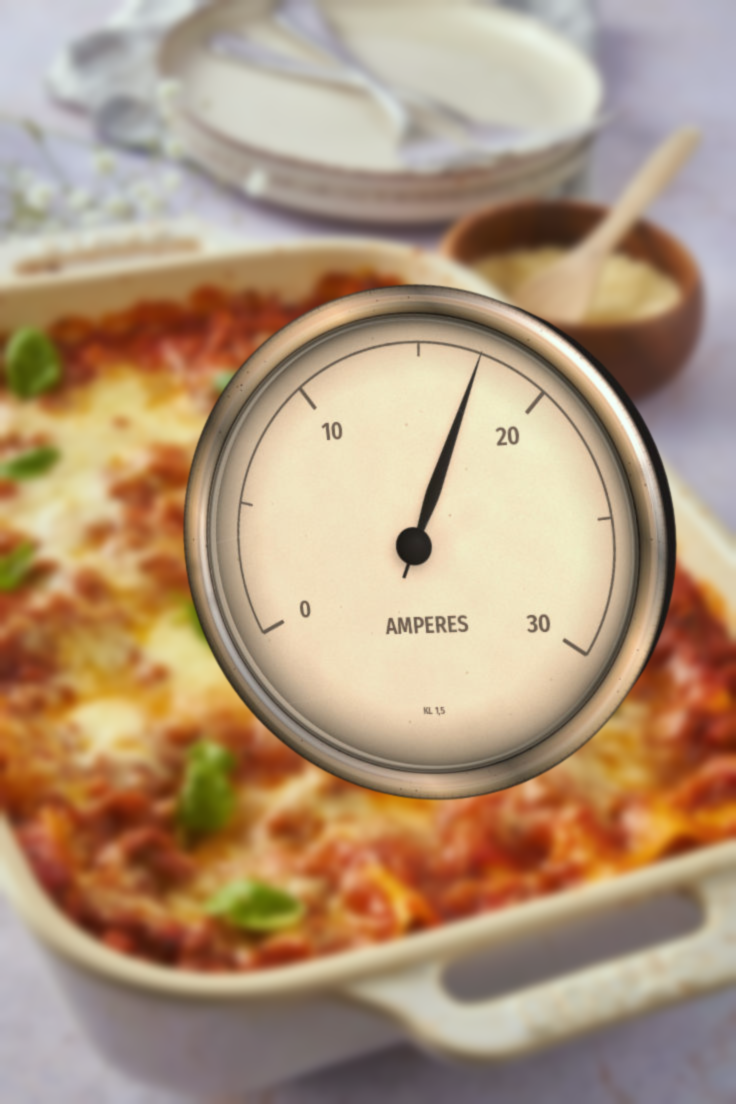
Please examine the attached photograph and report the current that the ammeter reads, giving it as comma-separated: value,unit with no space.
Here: 17.5,A
